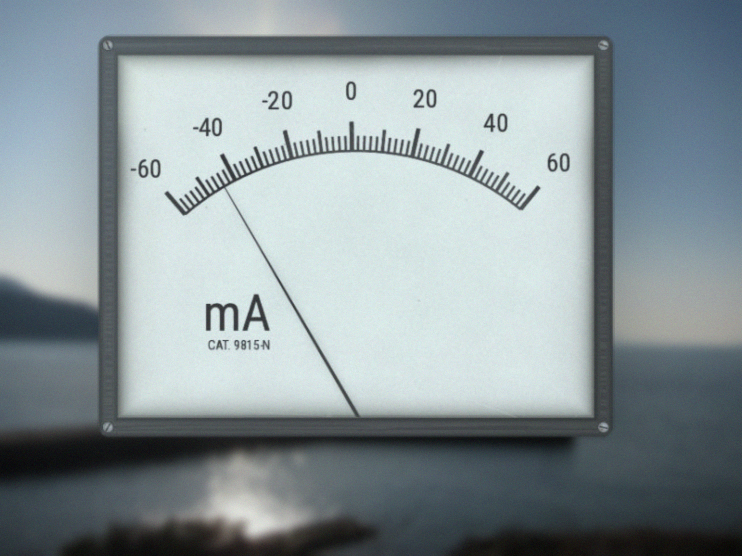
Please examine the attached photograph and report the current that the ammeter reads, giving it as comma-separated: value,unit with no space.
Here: -44,mA
